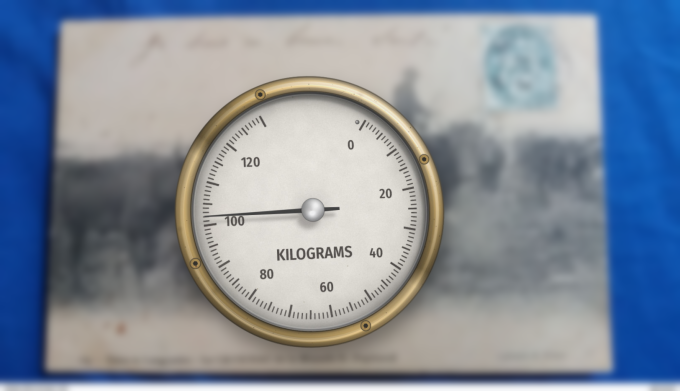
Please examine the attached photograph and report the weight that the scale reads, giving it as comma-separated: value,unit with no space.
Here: 102,kg
